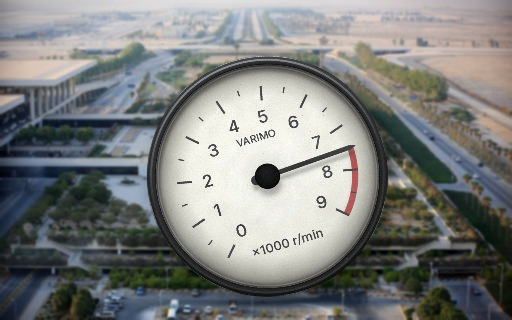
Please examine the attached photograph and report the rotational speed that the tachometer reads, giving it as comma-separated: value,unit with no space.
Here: 7500,rpm
